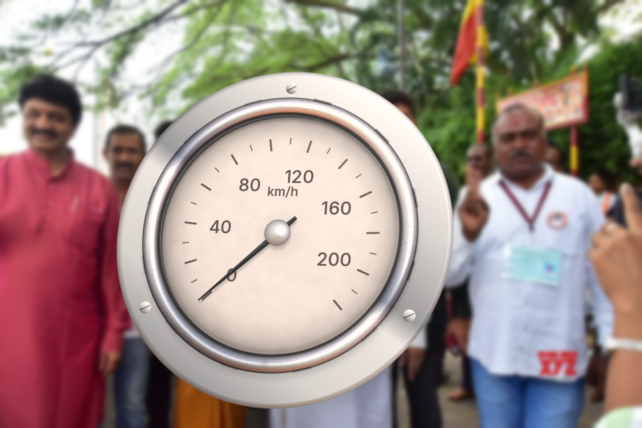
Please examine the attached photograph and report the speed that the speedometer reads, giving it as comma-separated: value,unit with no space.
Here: 0,km/h
